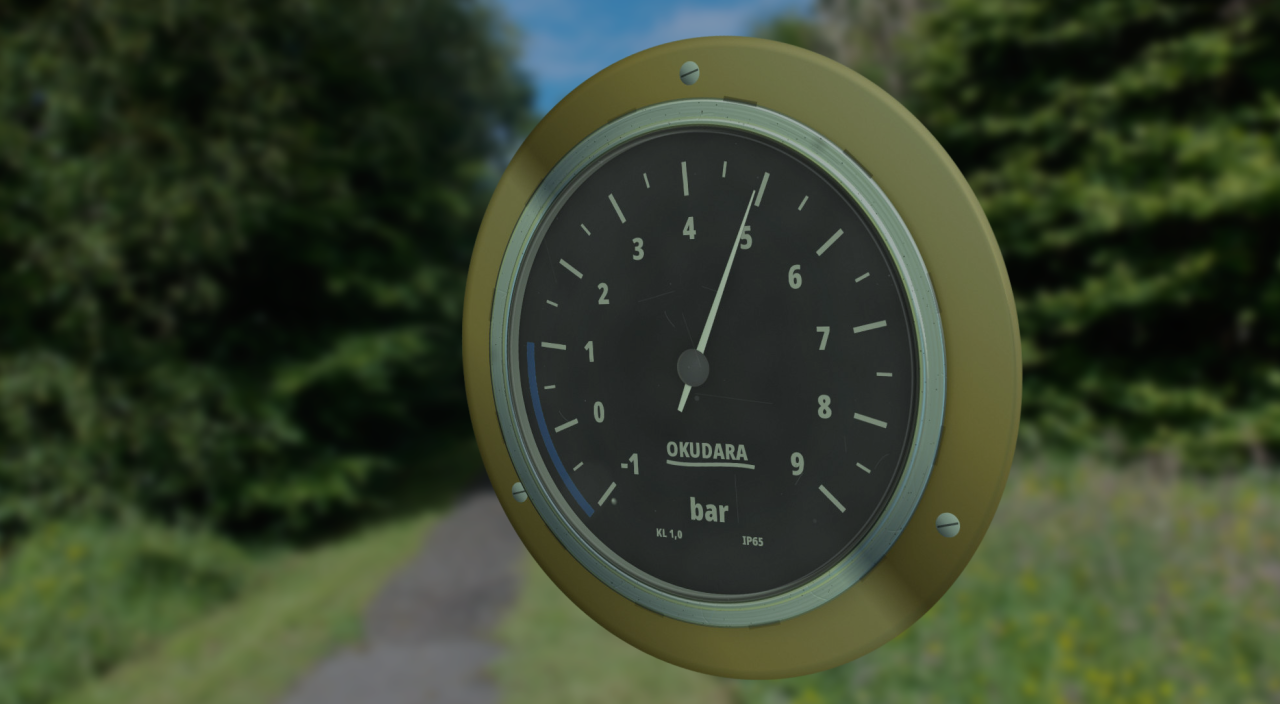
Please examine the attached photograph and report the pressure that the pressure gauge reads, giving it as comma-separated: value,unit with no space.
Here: 5,bar
